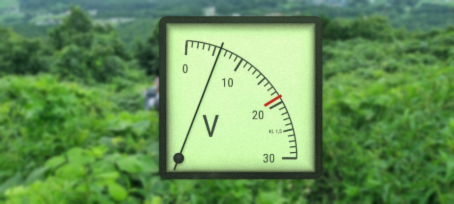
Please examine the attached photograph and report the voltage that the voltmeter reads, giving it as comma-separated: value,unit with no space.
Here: 6,V
